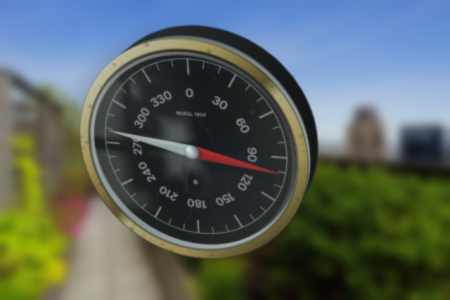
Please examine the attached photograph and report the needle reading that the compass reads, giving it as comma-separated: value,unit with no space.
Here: 100,°
